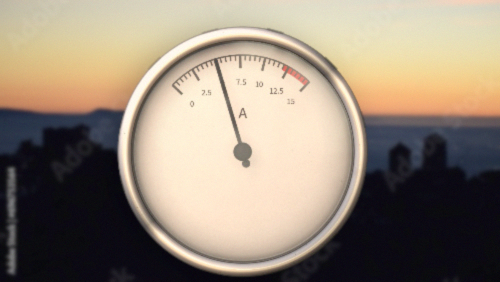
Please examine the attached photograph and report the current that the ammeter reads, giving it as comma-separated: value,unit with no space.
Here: 5,A
